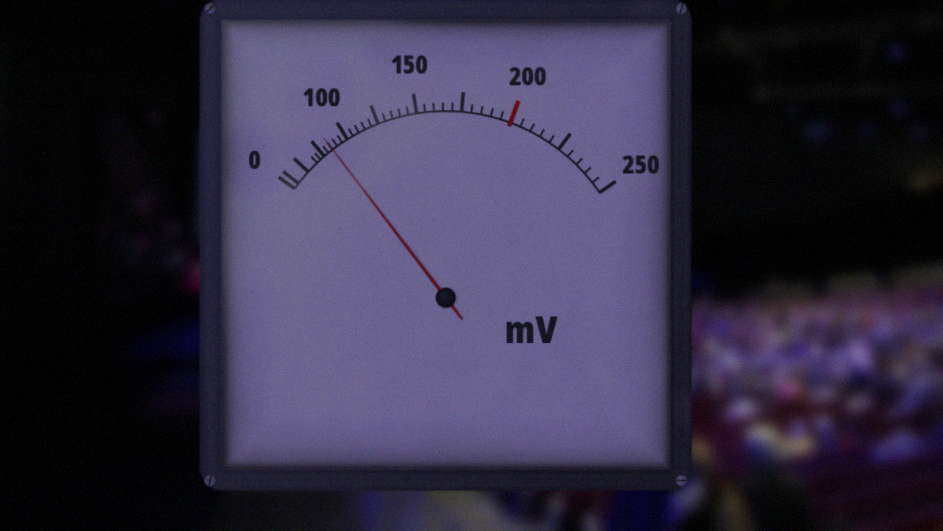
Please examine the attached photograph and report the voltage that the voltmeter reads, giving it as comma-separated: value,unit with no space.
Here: 85,mV
